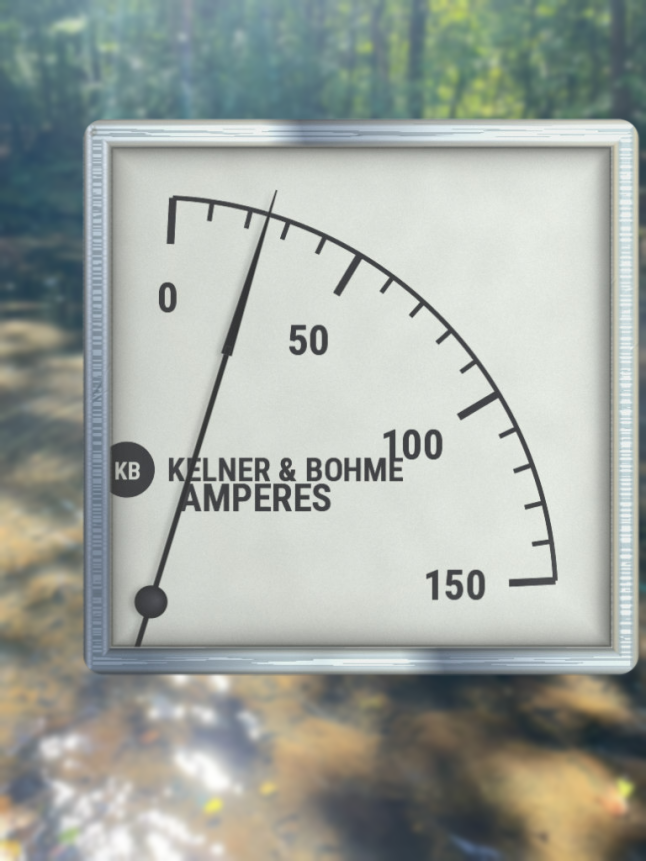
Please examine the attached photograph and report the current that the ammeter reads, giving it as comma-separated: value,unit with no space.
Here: 25,A
